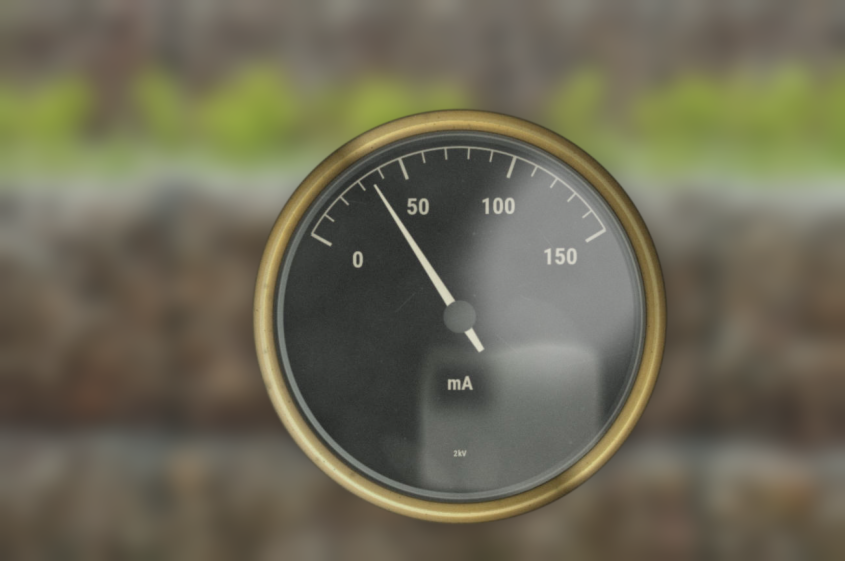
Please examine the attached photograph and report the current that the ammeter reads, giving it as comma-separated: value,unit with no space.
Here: 35,mA
